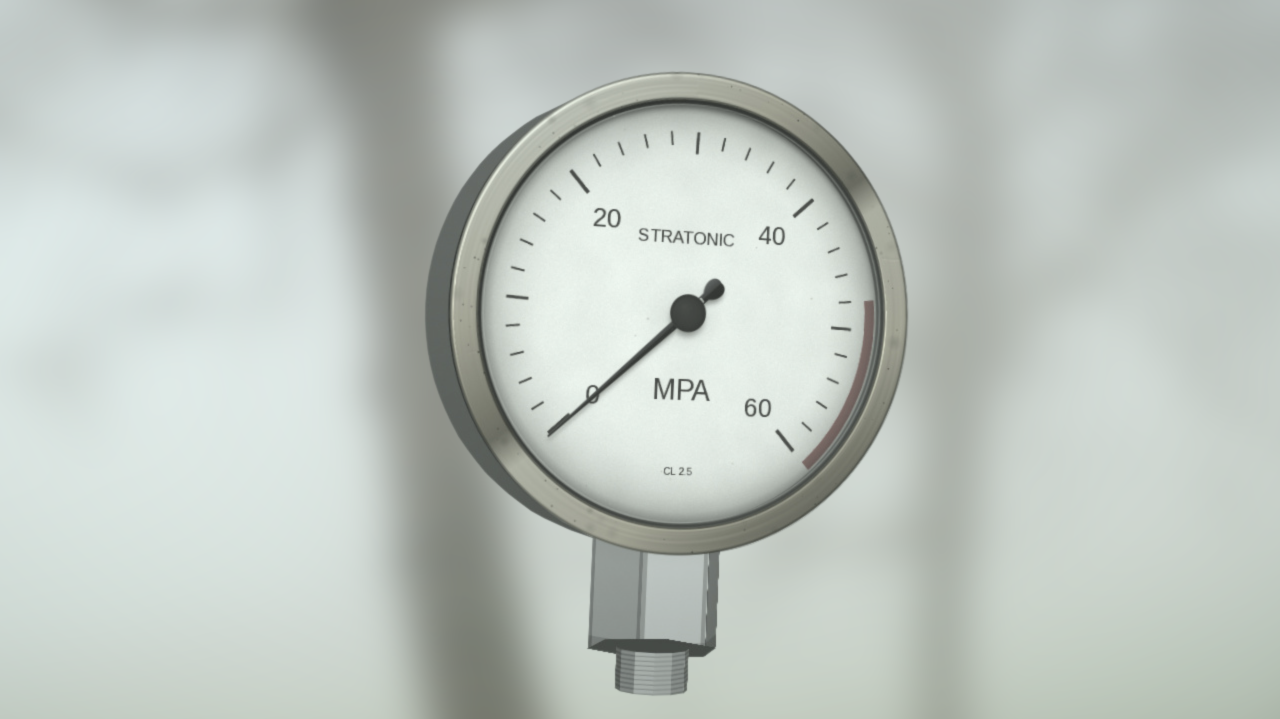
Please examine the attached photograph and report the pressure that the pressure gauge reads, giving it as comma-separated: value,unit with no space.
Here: 0,MPa
